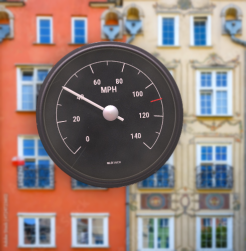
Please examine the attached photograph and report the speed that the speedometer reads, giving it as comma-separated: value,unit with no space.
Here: 40,mph
